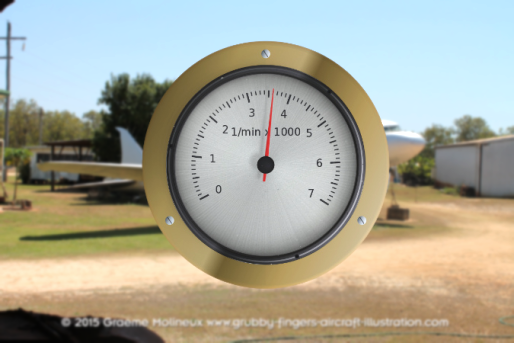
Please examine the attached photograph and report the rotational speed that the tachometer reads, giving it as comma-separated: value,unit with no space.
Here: 3600,rpm
